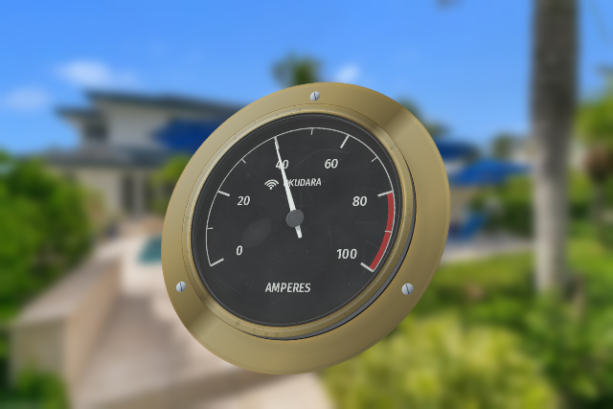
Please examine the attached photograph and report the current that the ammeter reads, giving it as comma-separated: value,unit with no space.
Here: 40,A
